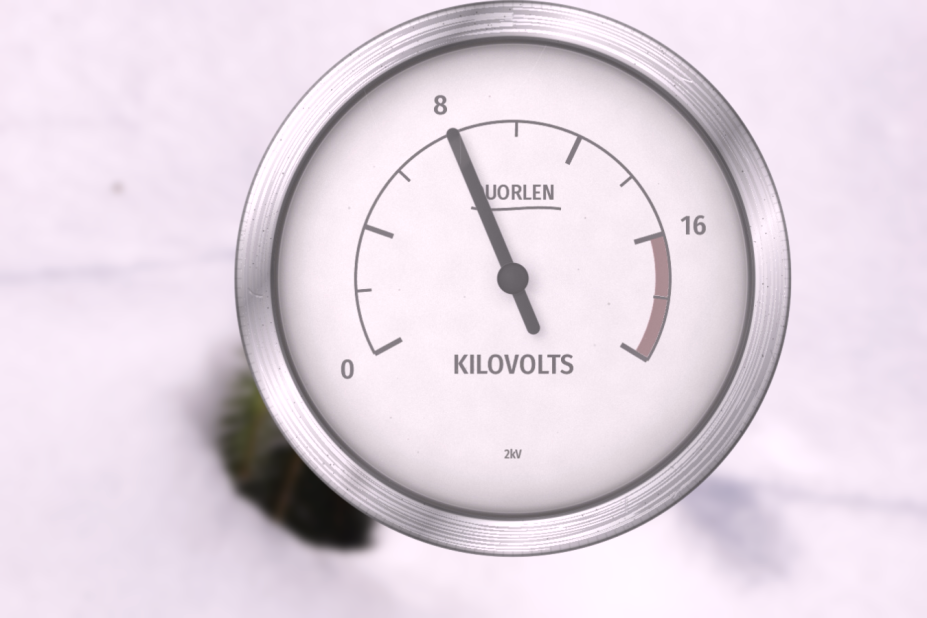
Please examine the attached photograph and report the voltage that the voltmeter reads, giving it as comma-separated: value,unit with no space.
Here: 8,kV
